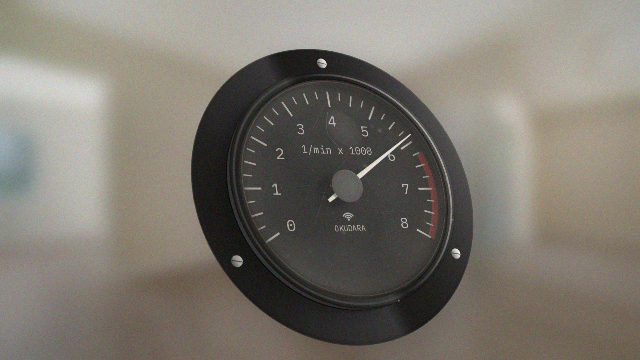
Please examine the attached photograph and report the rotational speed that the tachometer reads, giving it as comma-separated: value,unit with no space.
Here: 5875,rpm
